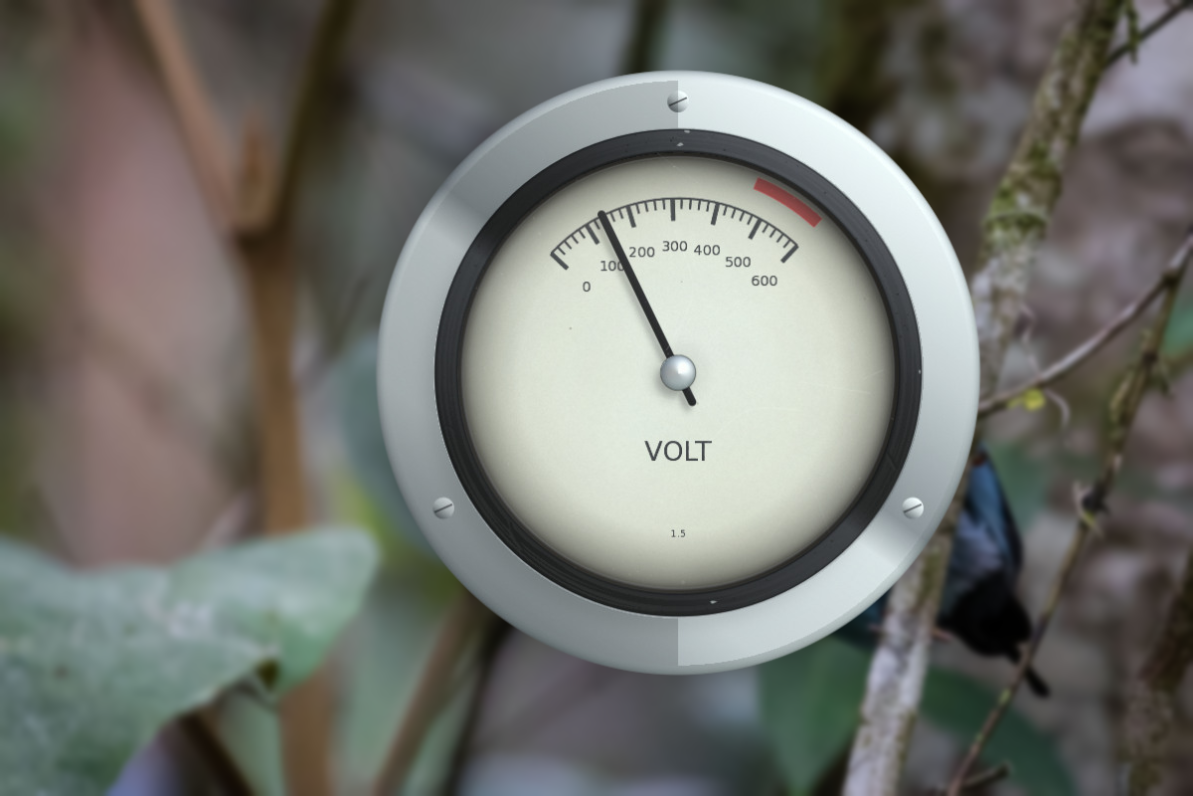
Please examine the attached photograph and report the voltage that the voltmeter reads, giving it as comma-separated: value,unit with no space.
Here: 140,V
